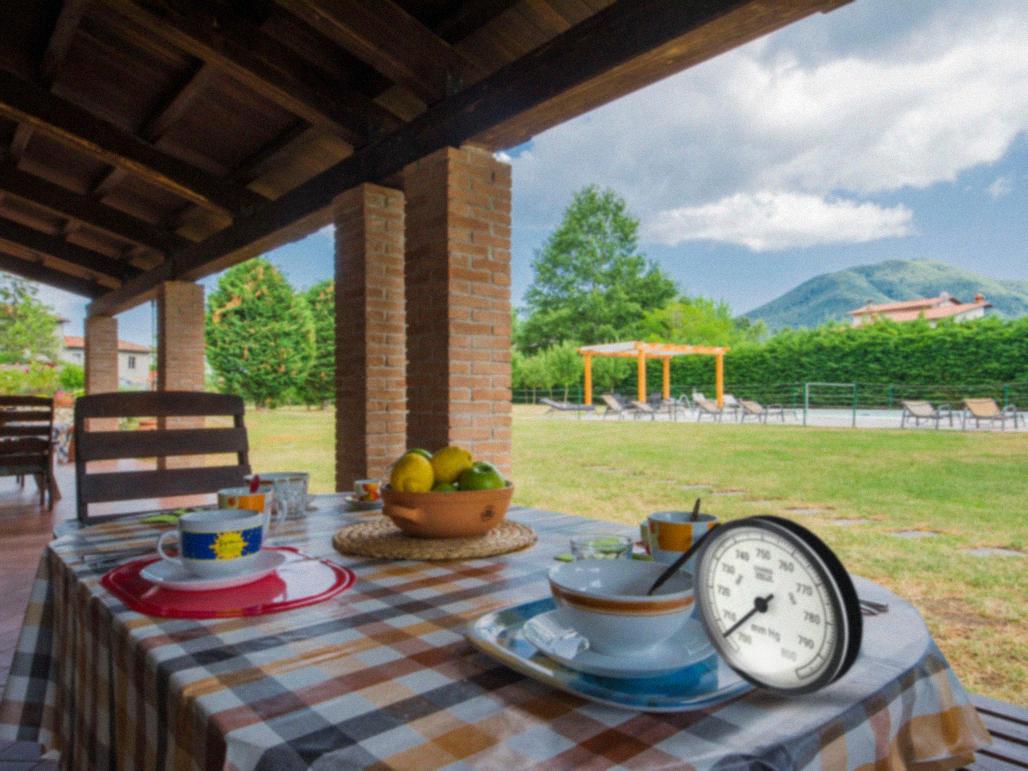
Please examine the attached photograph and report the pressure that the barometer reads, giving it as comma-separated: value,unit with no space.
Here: 705,mmHg
